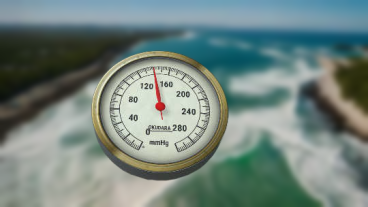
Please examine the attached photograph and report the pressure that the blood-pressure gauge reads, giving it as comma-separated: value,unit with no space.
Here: 140,mmHg
